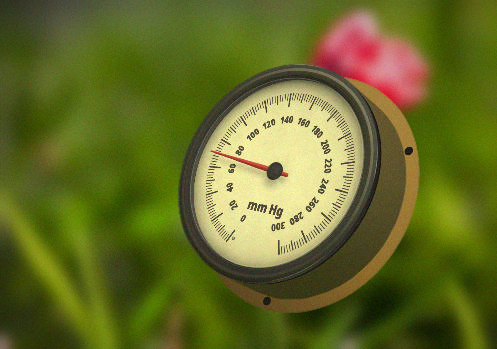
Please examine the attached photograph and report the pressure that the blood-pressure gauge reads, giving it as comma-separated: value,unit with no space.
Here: 70,mmHg
